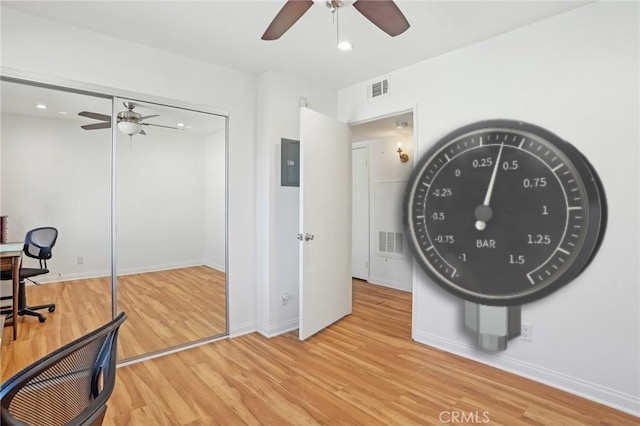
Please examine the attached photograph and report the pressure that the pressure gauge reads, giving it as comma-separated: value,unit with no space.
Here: 0.4,bar
